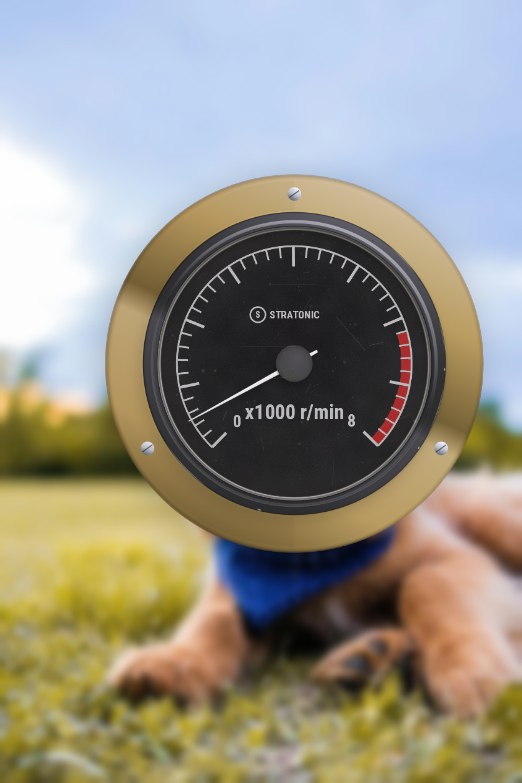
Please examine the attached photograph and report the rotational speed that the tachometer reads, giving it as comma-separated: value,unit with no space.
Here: 500,rpm
